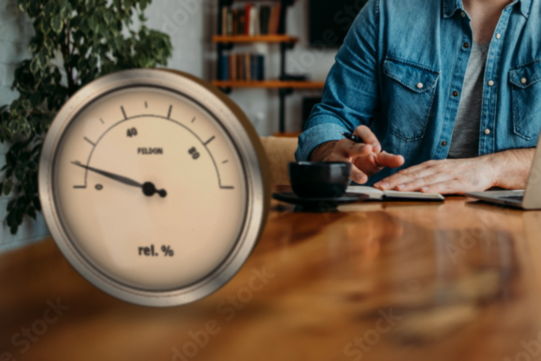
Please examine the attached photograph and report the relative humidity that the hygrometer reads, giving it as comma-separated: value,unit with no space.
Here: 10,%
